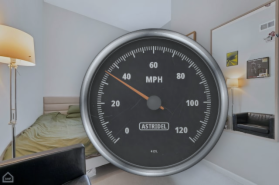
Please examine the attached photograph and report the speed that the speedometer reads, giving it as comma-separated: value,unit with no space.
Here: 35,mph
